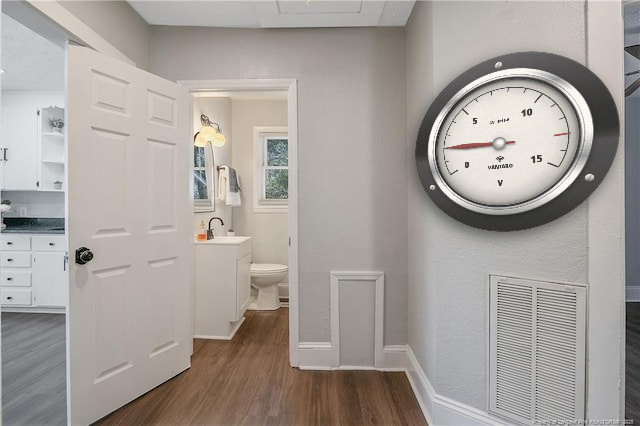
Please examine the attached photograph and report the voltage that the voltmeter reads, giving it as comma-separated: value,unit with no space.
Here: 2,V
